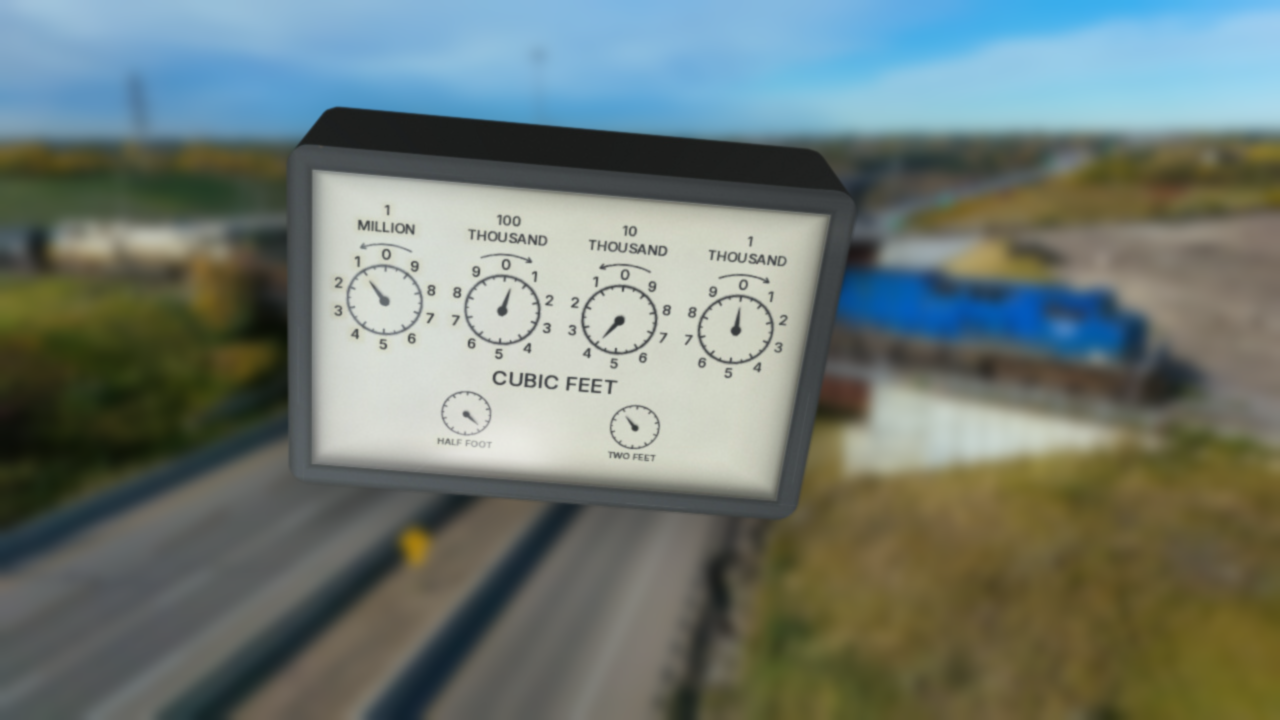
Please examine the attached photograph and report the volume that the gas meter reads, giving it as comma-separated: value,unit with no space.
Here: 104000,ft³
